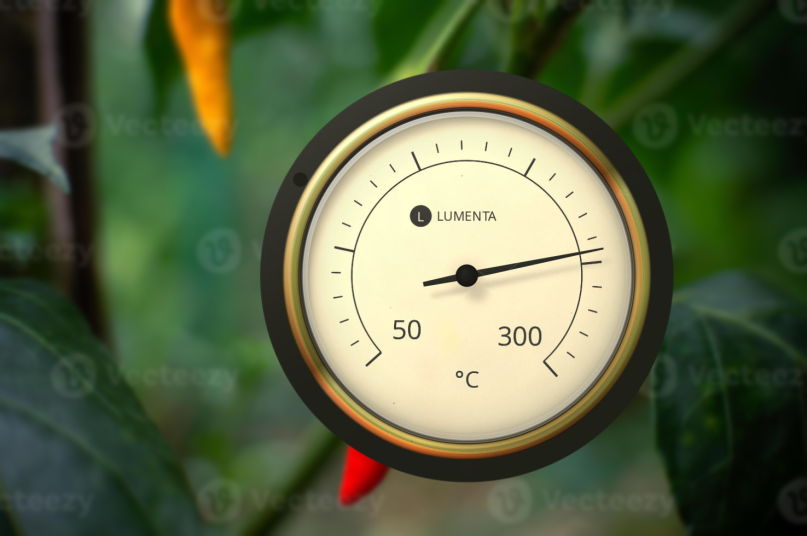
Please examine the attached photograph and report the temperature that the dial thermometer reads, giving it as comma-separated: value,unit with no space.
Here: 245,°C
